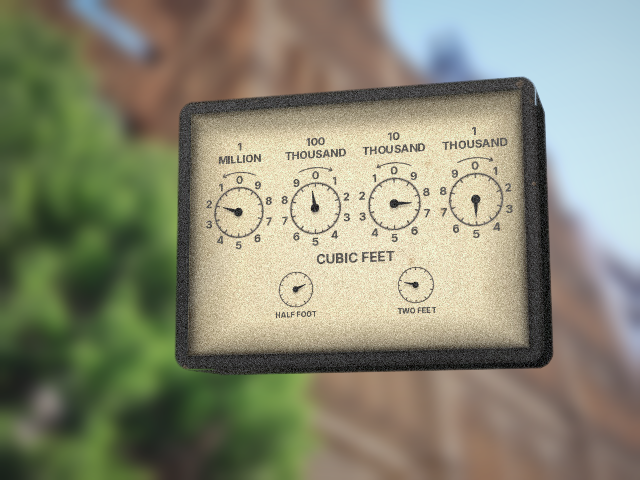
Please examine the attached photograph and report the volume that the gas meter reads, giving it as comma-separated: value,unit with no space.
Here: 197500,ft³
